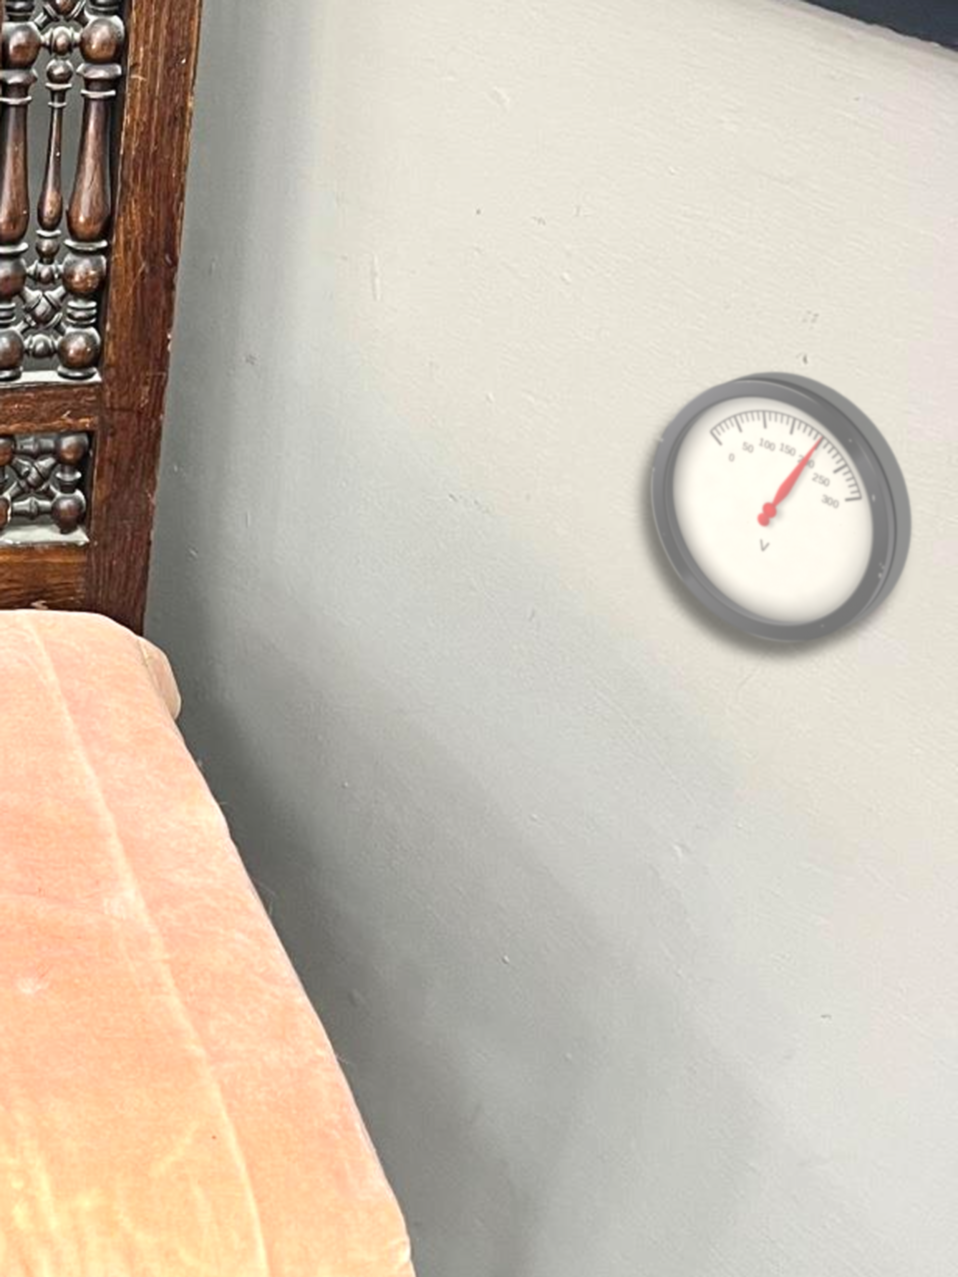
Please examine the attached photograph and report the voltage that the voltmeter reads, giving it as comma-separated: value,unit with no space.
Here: 200,V
